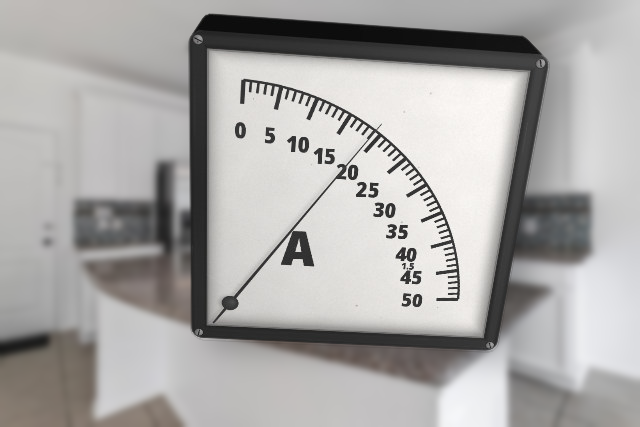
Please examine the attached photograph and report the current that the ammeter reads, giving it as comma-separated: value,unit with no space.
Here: 19,A
